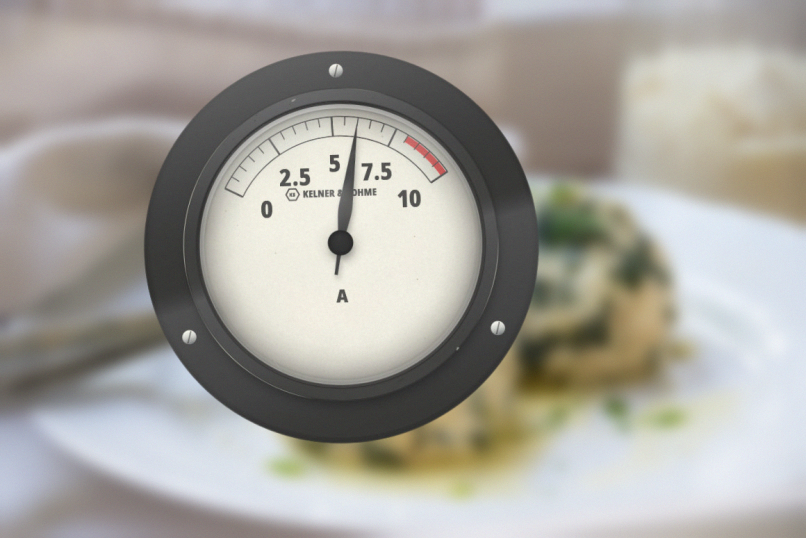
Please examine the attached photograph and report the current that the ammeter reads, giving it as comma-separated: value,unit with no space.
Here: 6,A
